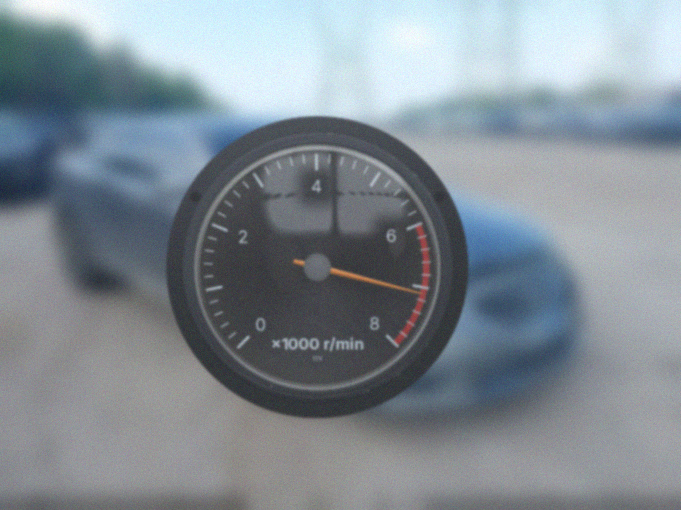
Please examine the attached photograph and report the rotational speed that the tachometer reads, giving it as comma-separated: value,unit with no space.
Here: 7100,rpm
